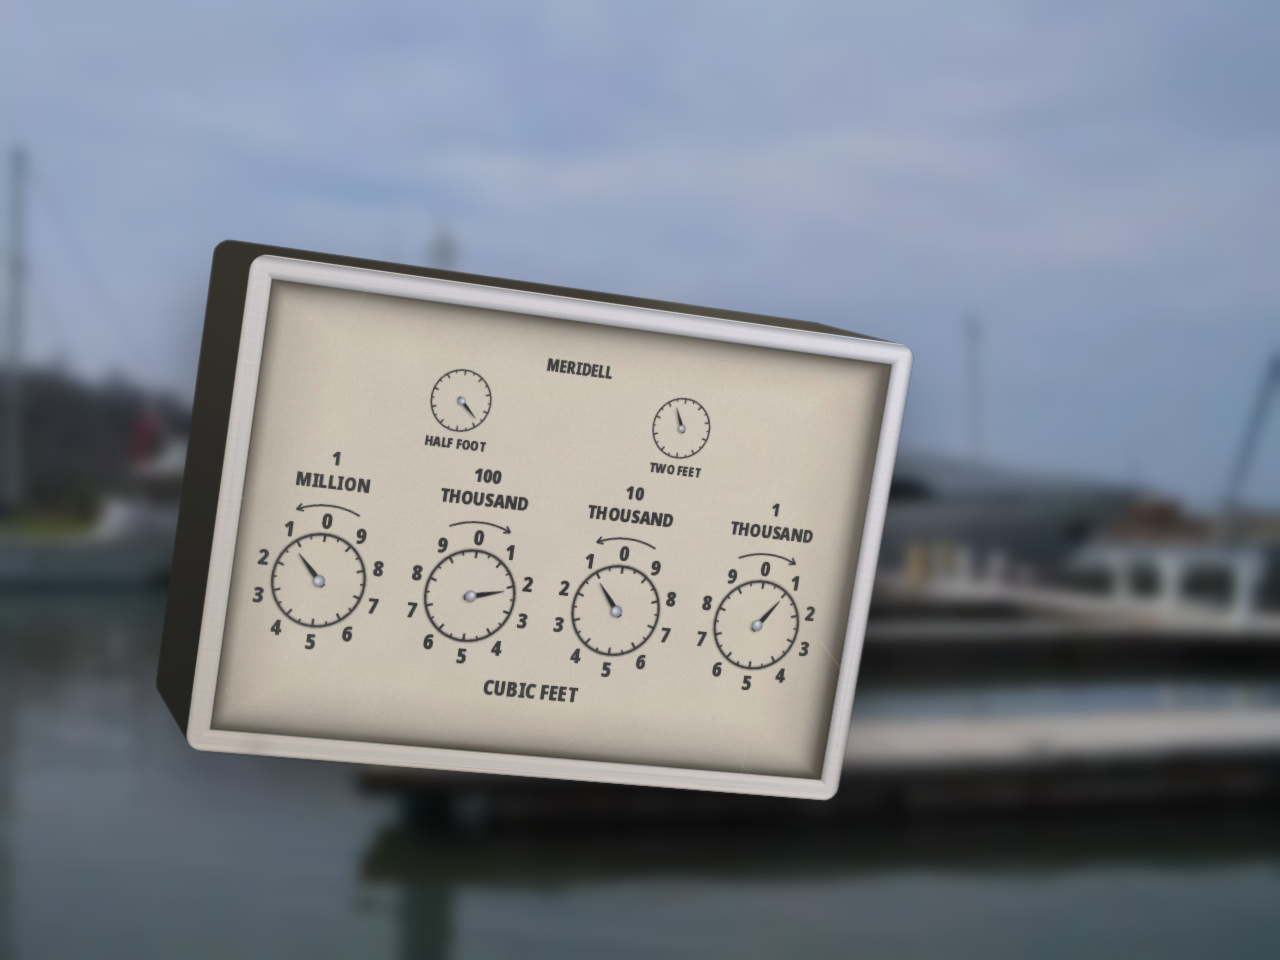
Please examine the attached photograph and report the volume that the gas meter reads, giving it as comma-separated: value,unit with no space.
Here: 121100,ft³
